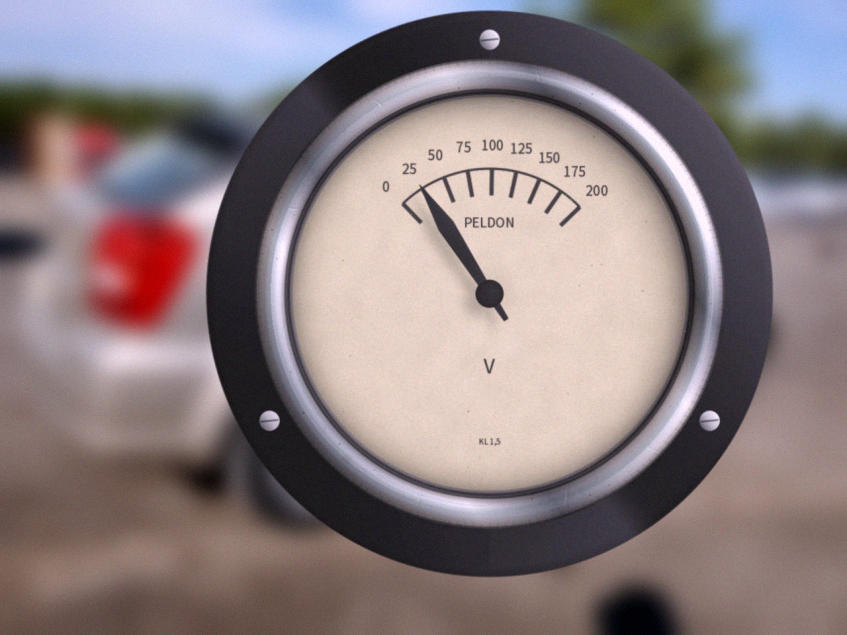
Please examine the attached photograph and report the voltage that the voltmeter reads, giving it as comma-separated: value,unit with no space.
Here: 25,V
